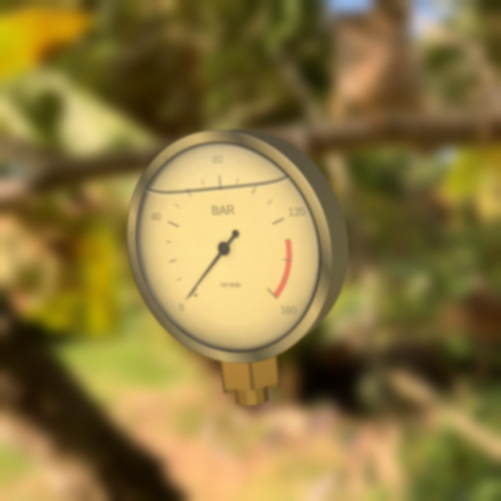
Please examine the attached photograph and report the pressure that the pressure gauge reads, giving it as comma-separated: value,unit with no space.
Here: 0,bar
